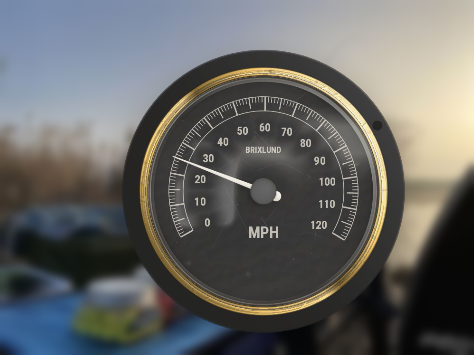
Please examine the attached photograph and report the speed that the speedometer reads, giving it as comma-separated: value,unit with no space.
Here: 25,mph
